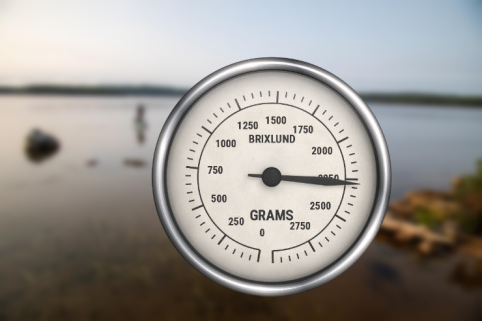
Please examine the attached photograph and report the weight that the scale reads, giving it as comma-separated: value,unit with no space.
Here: 2275,g
